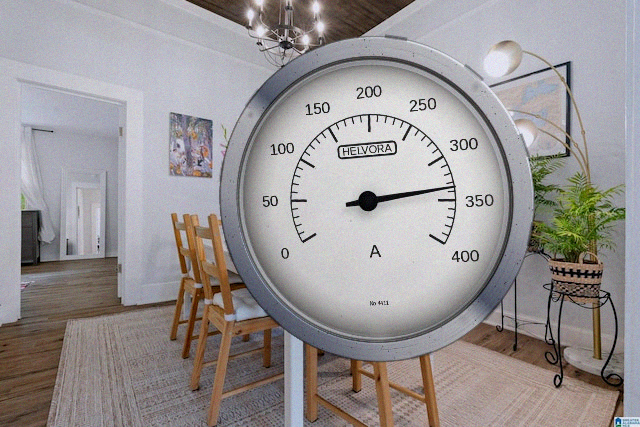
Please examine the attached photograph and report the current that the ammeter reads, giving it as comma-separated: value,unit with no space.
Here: 335,A
